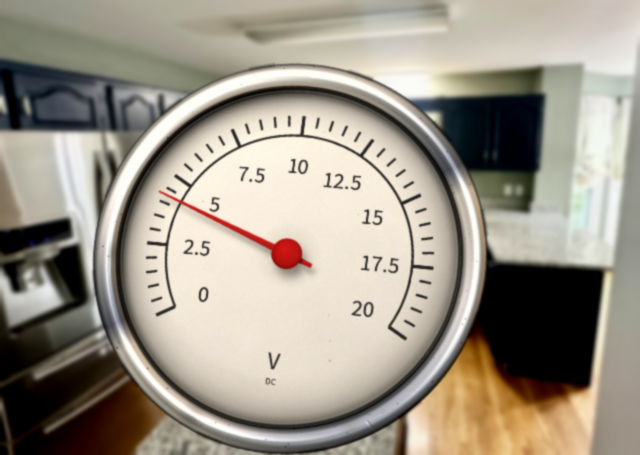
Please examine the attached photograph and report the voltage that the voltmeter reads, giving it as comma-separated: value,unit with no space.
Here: 4.25,V
